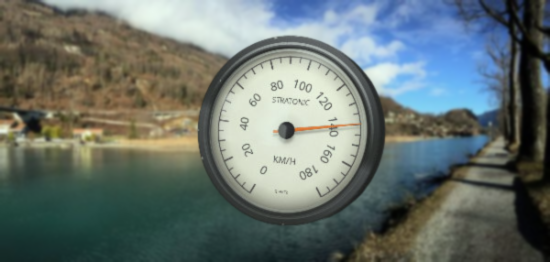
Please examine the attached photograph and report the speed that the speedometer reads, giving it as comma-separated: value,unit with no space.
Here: 140,km/h
